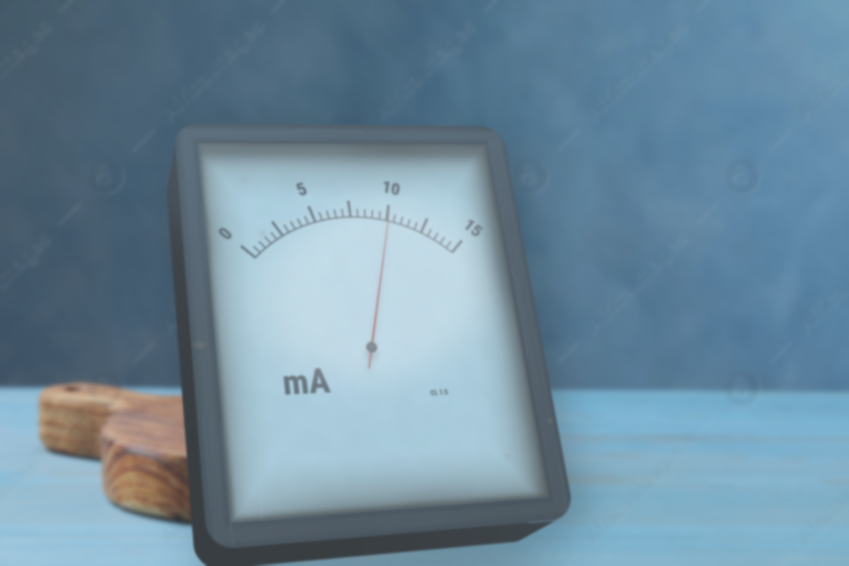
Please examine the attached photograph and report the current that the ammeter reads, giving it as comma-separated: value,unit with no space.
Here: 10,mA
